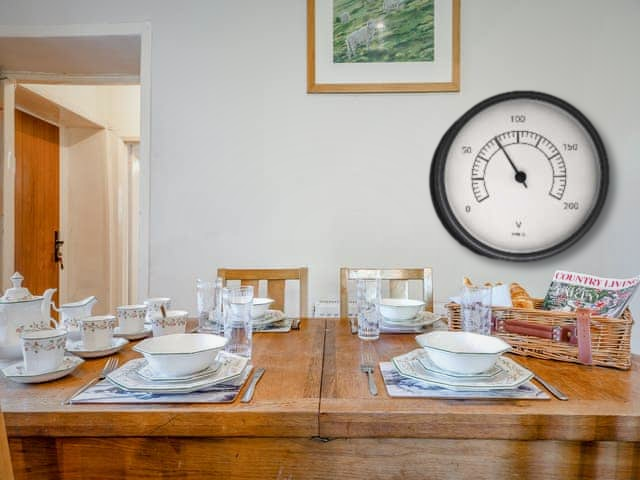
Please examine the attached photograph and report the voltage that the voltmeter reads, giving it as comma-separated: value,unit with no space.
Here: 75,V
